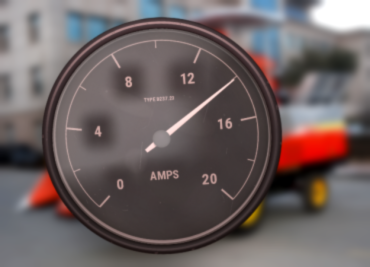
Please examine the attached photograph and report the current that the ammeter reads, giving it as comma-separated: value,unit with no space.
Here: 14,A
